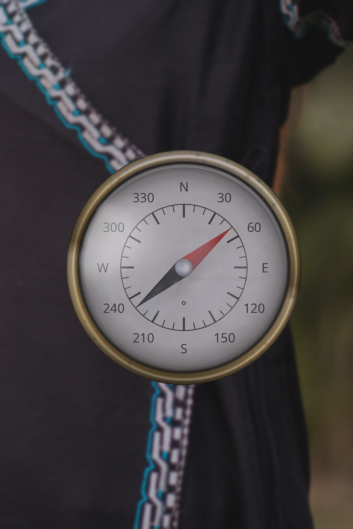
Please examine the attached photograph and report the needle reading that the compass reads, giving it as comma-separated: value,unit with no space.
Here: 50,°
